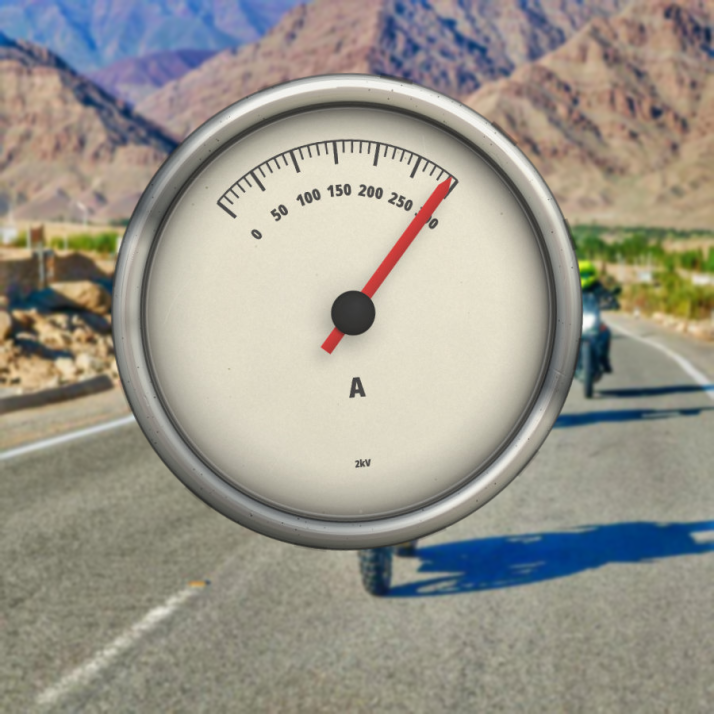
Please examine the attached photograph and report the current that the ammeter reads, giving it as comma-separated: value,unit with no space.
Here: 290,A
